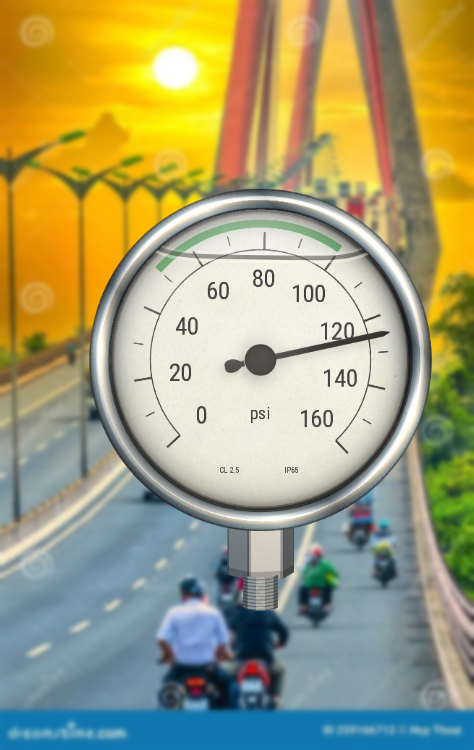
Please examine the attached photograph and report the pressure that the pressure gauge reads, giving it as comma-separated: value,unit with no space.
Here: 125,psi
